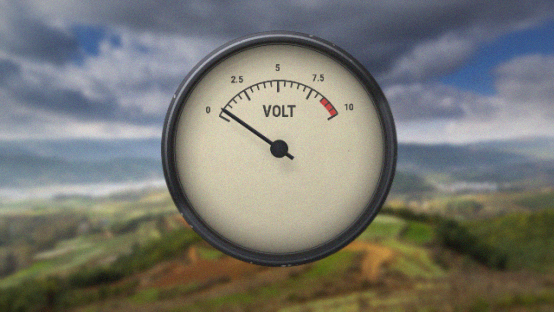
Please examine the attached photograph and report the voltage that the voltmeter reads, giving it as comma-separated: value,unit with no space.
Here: 0.5,V
